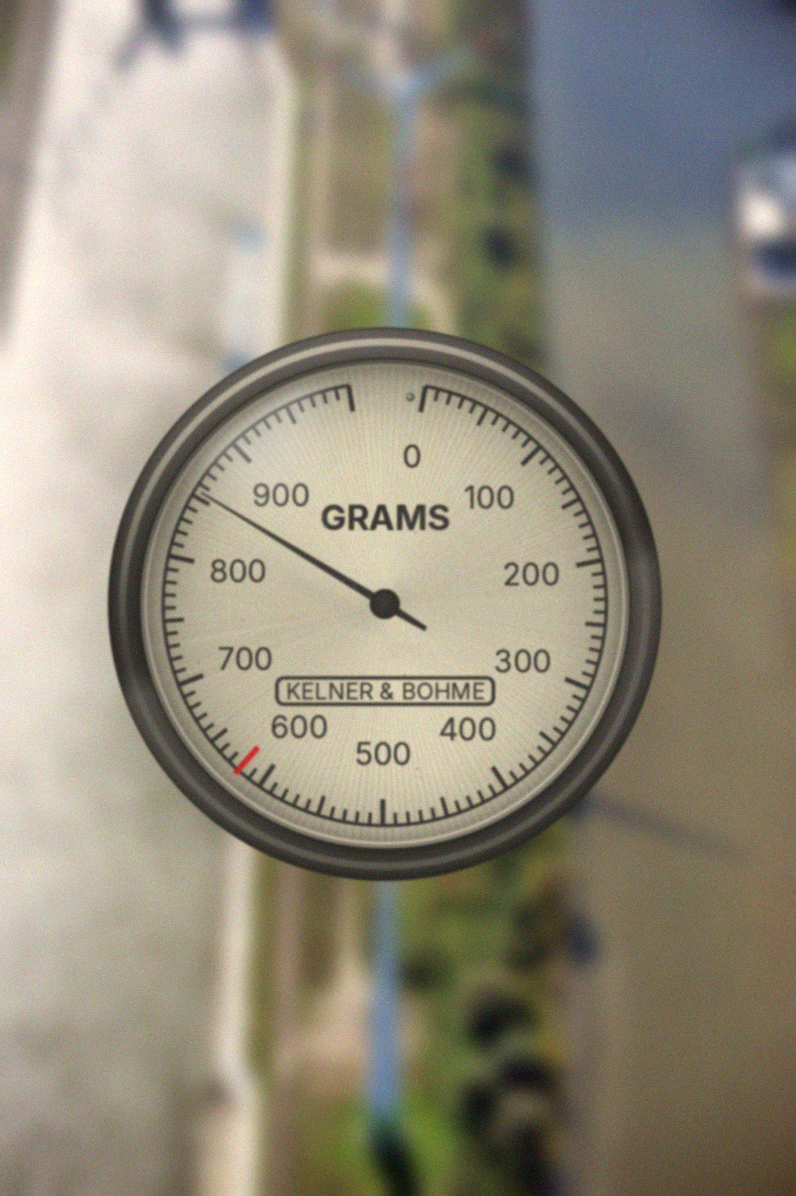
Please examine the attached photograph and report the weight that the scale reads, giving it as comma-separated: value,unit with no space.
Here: 855,g
